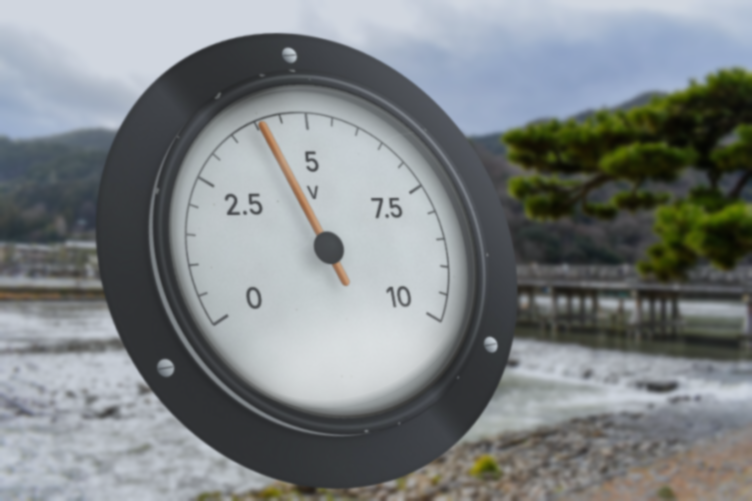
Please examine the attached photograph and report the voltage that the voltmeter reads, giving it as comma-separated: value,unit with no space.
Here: 4,V
